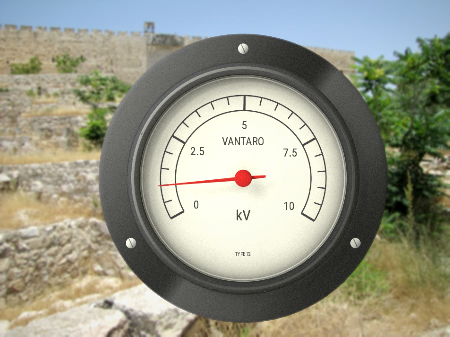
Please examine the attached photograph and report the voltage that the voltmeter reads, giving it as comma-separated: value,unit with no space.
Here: 1,kV
